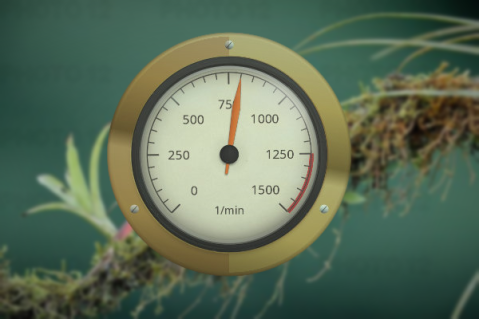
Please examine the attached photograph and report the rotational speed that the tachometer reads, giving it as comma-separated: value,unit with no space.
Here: 800,rpm
